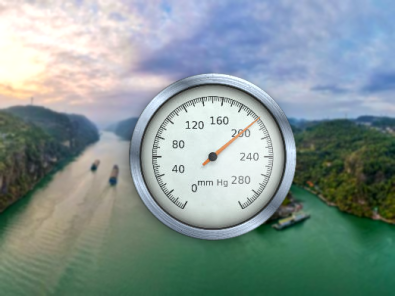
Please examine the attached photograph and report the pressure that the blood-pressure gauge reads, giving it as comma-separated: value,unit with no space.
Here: 200,mmHg
